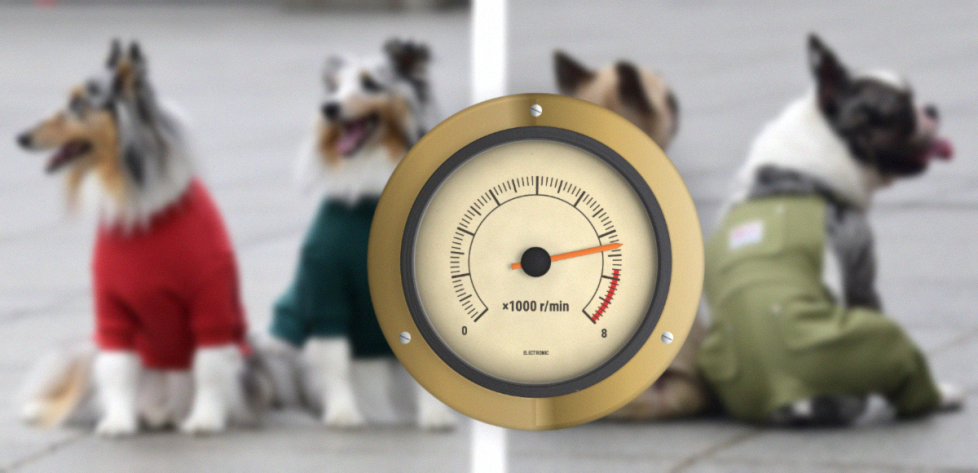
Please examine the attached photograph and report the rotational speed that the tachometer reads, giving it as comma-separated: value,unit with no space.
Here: 6300,rpm
